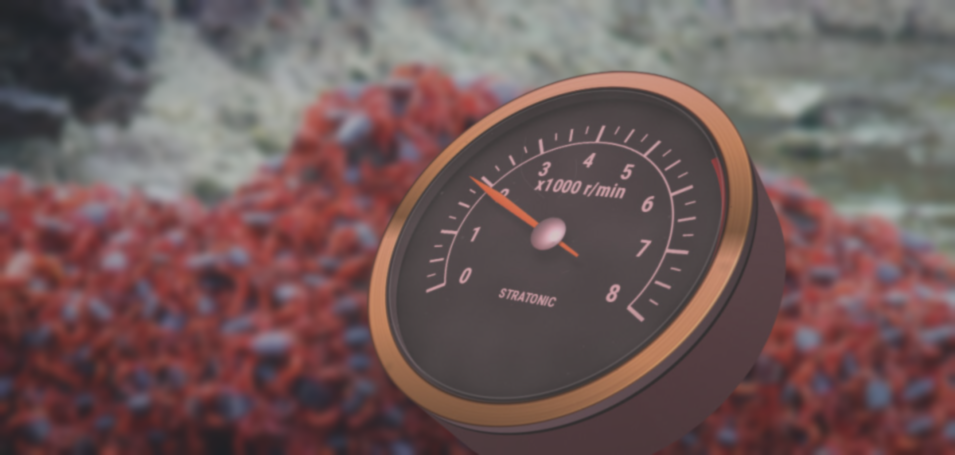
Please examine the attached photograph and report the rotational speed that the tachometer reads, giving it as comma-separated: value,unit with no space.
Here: 1875,rpm
